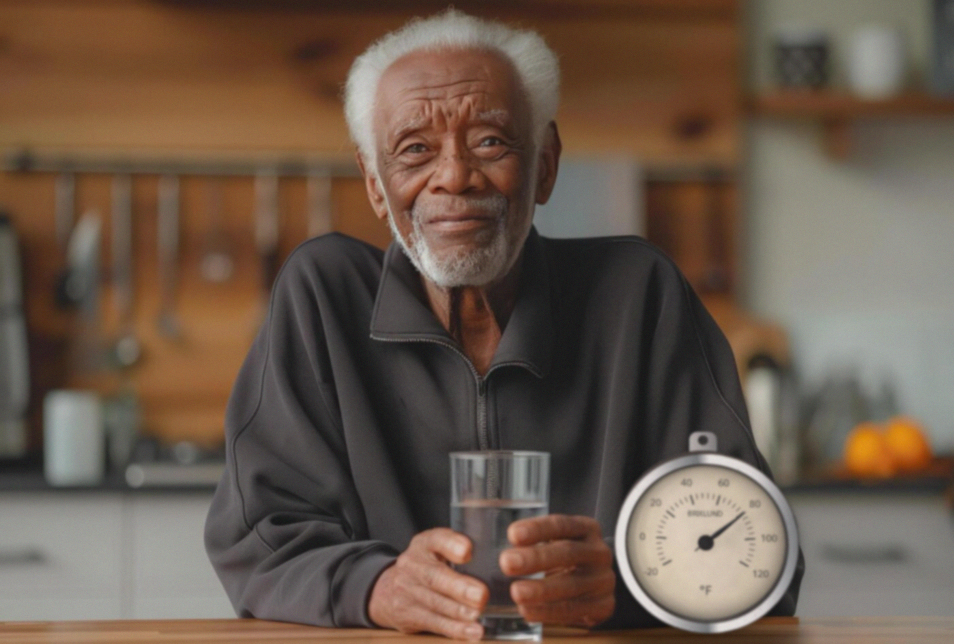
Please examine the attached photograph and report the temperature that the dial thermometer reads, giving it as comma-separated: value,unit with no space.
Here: 80,°F
